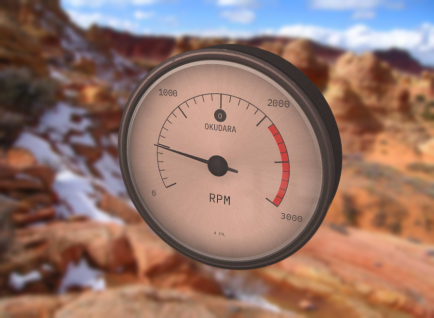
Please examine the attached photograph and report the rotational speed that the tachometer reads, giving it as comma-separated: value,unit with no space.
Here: 500,rpm
